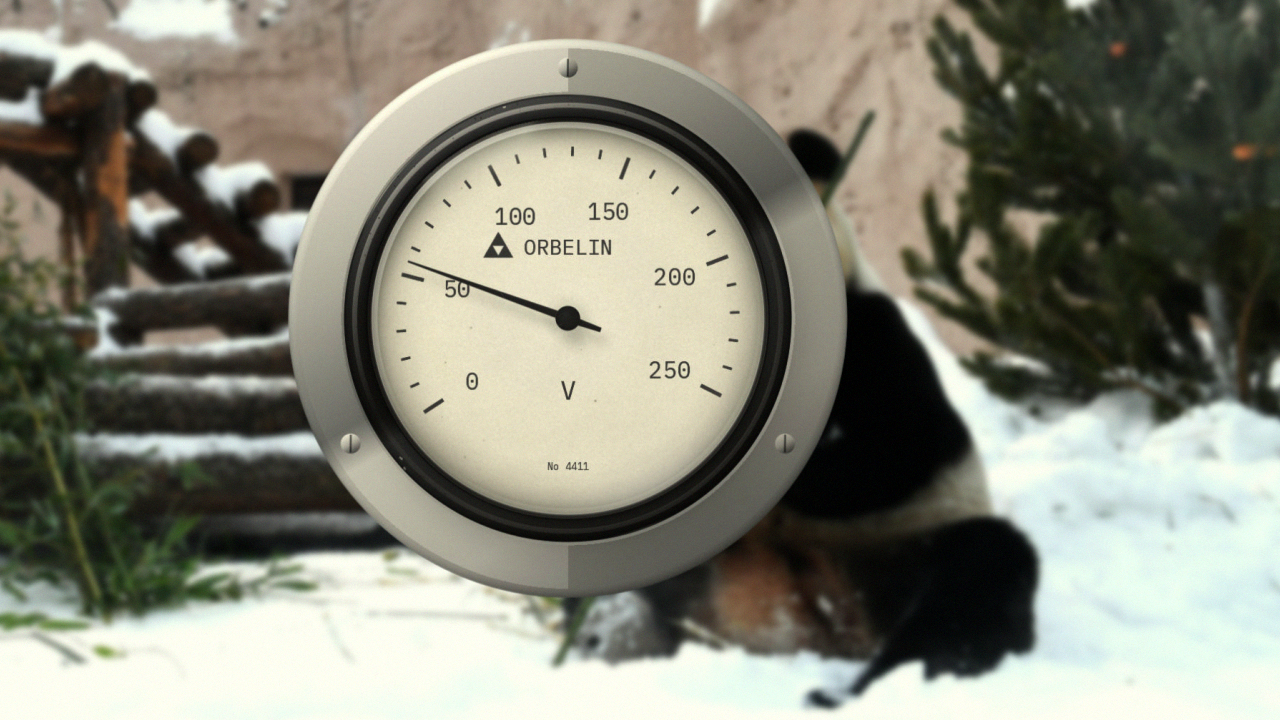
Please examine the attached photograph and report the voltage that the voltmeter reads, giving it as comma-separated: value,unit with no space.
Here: 55,V
